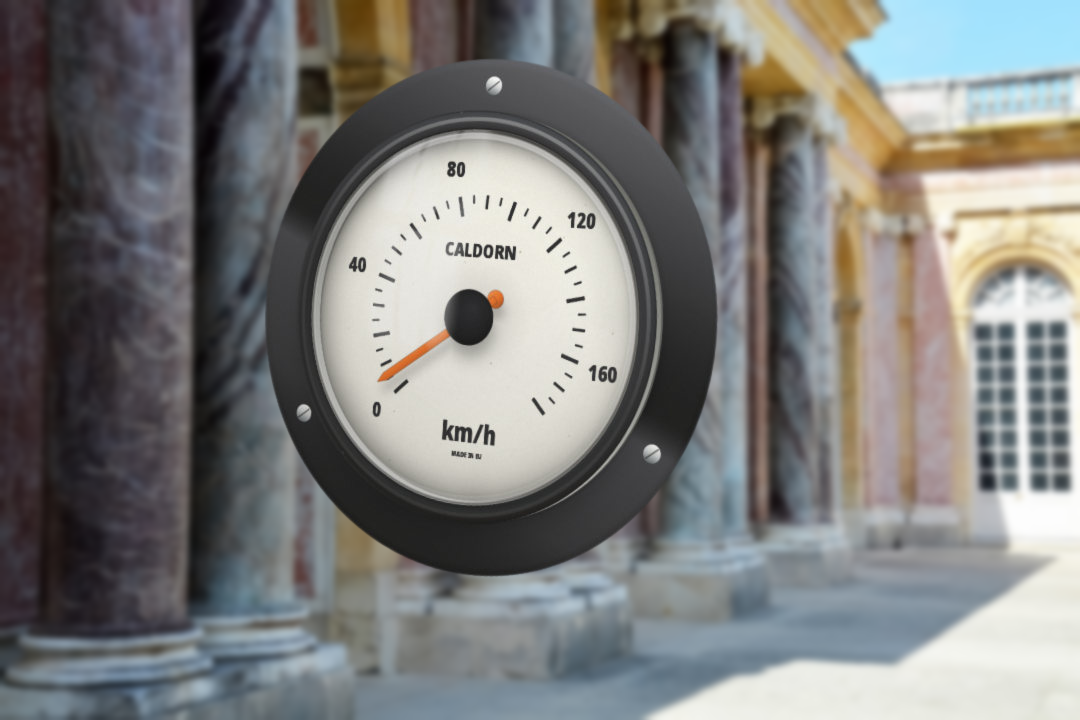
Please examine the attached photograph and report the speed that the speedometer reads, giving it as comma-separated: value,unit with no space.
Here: 5,km/h
